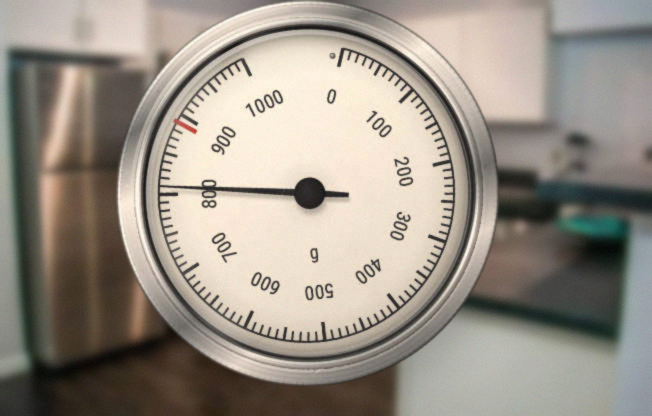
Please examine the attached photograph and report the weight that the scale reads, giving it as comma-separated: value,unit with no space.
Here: 810,g
